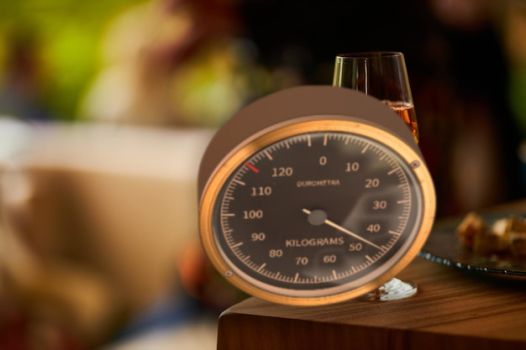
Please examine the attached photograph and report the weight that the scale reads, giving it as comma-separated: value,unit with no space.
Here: 45,kg
